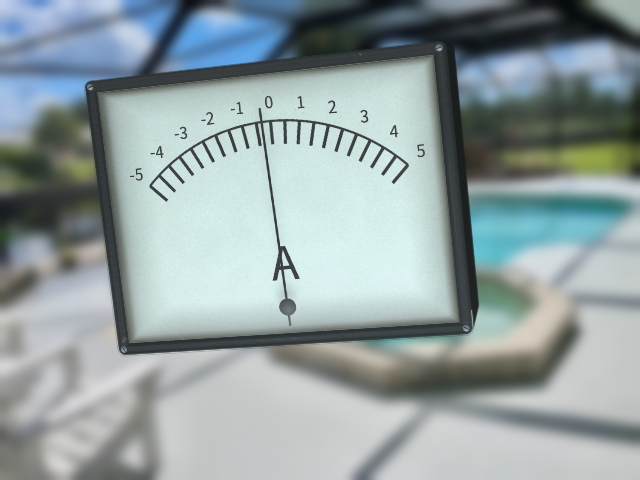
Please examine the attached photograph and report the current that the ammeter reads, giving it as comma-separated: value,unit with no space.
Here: -0.25,A
